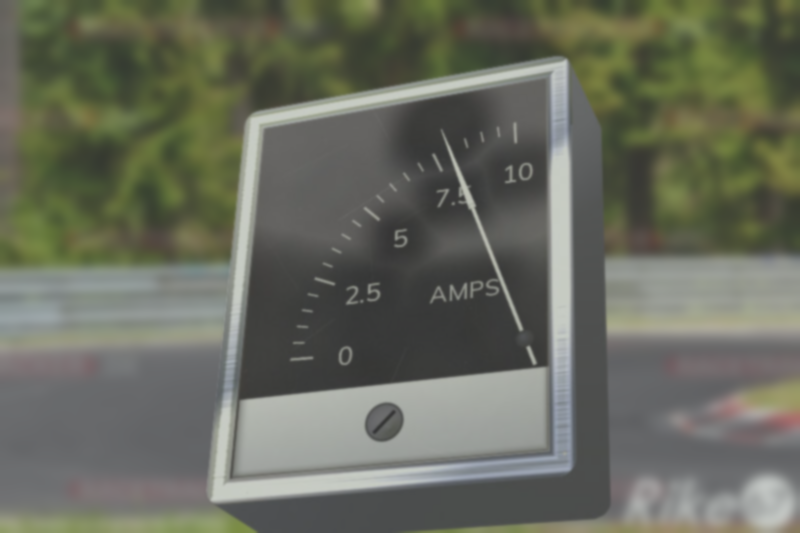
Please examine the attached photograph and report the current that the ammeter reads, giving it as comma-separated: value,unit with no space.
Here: 8,A
